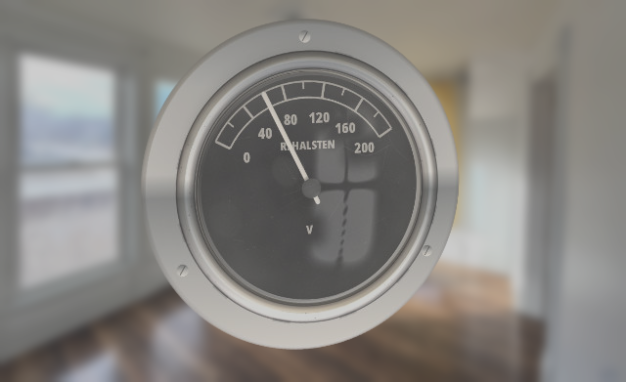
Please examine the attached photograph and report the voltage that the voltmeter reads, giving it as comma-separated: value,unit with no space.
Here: 60,V
